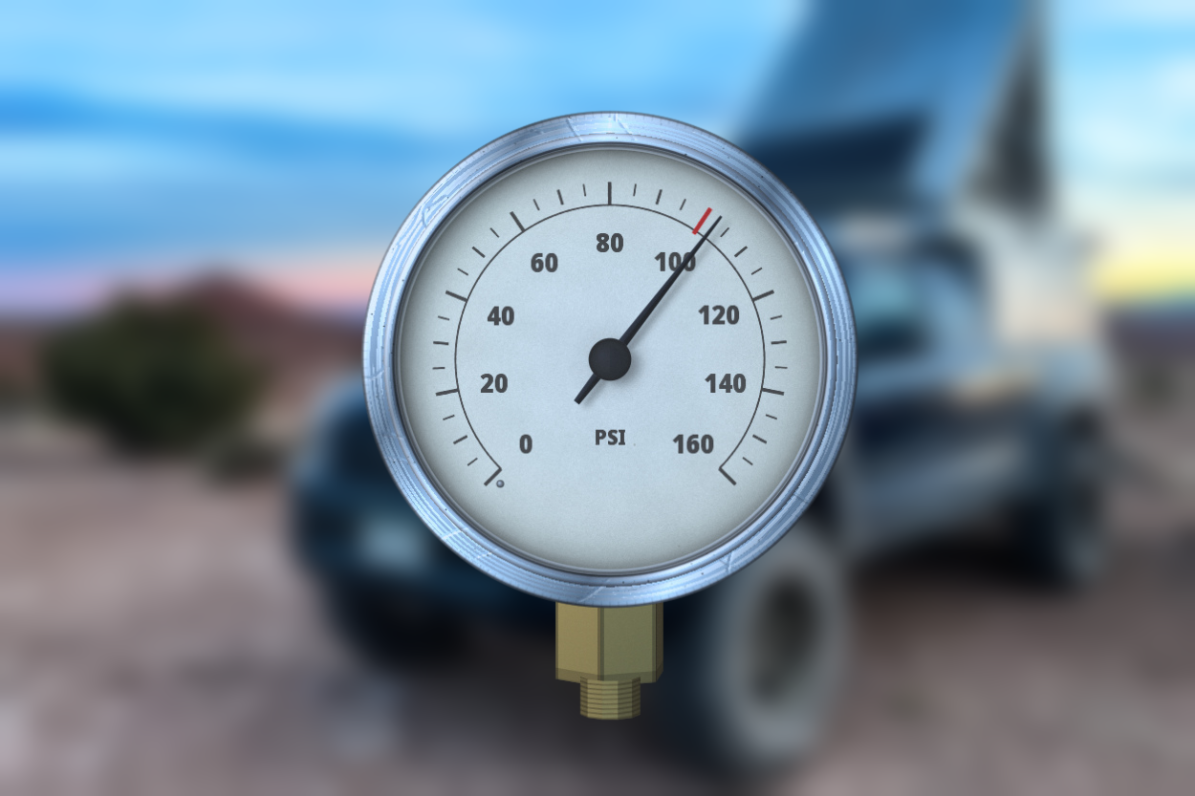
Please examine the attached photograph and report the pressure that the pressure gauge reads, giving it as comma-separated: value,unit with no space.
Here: 102.5,psi
